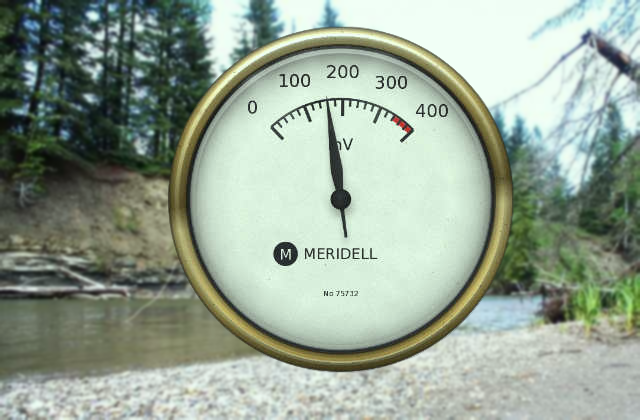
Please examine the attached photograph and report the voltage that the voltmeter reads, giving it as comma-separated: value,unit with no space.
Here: 160,mV
